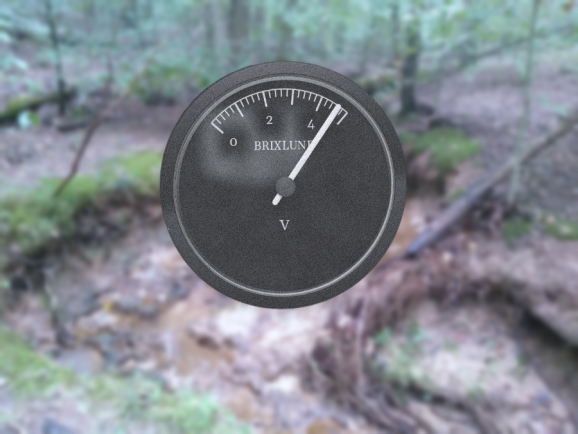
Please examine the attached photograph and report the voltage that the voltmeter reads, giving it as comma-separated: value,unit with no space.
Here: 4.6,V
